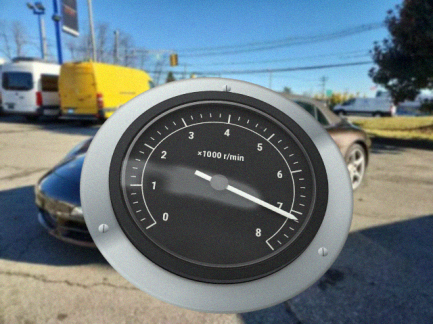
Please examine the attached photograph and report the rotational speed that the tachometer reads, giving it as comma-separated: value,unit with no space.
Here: 7200,rpm
